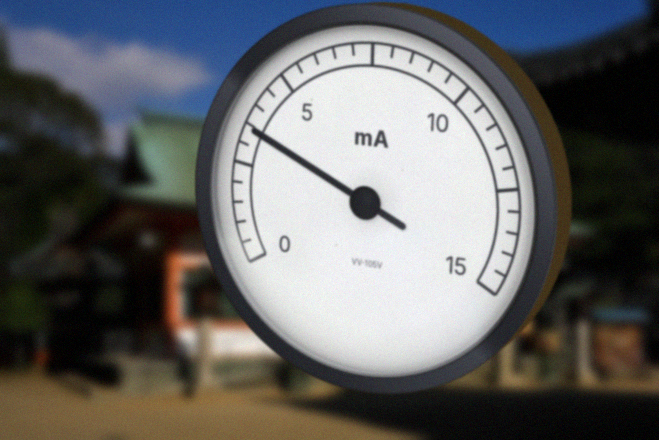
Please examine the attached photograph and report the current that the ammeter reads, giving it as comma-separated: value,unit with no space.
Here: 3.5,mA
